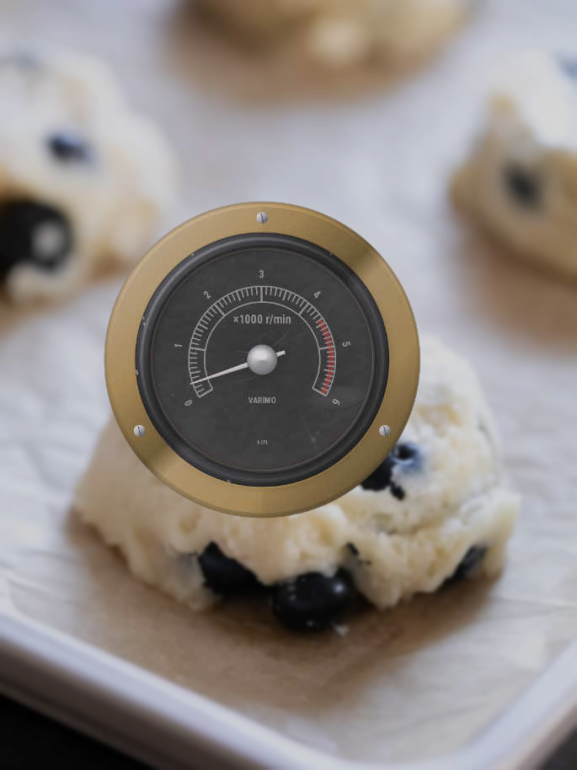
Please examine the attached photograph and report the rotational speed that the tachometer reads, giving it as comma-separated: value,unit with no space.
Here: 300,rpm
